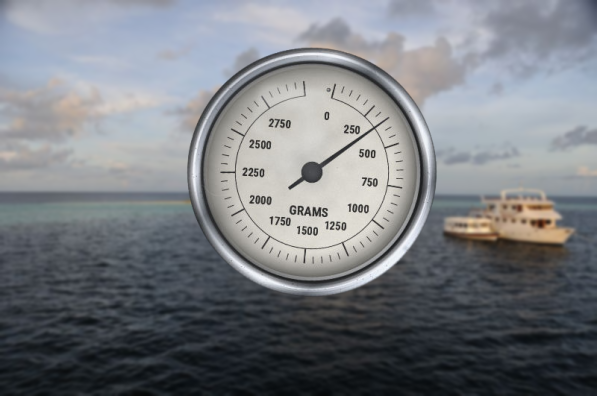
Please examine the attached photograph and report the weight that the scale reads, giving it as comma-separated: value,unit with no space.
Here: 350,g
